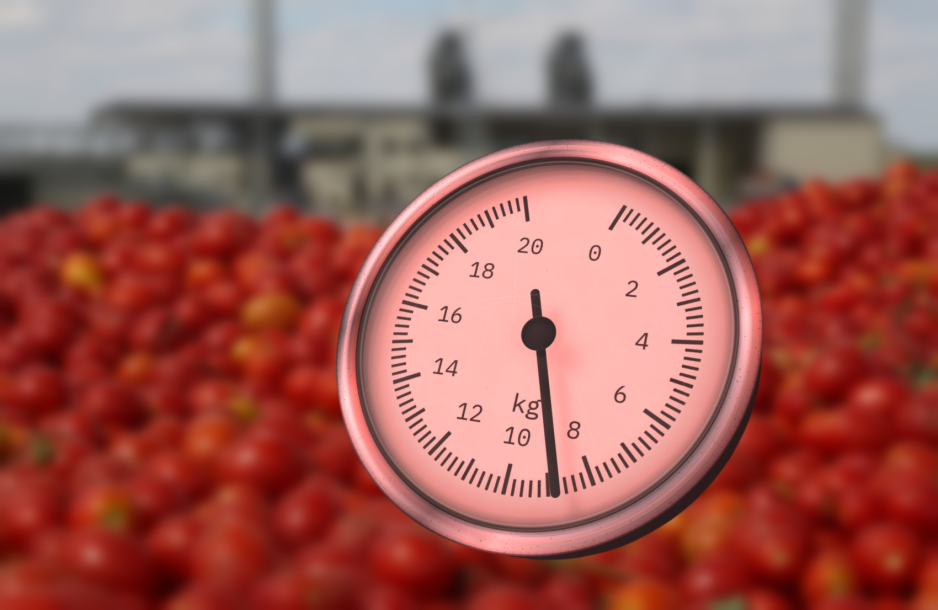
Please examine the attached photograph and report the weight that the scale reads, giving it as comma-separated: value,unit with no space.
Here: 8.8,kg
